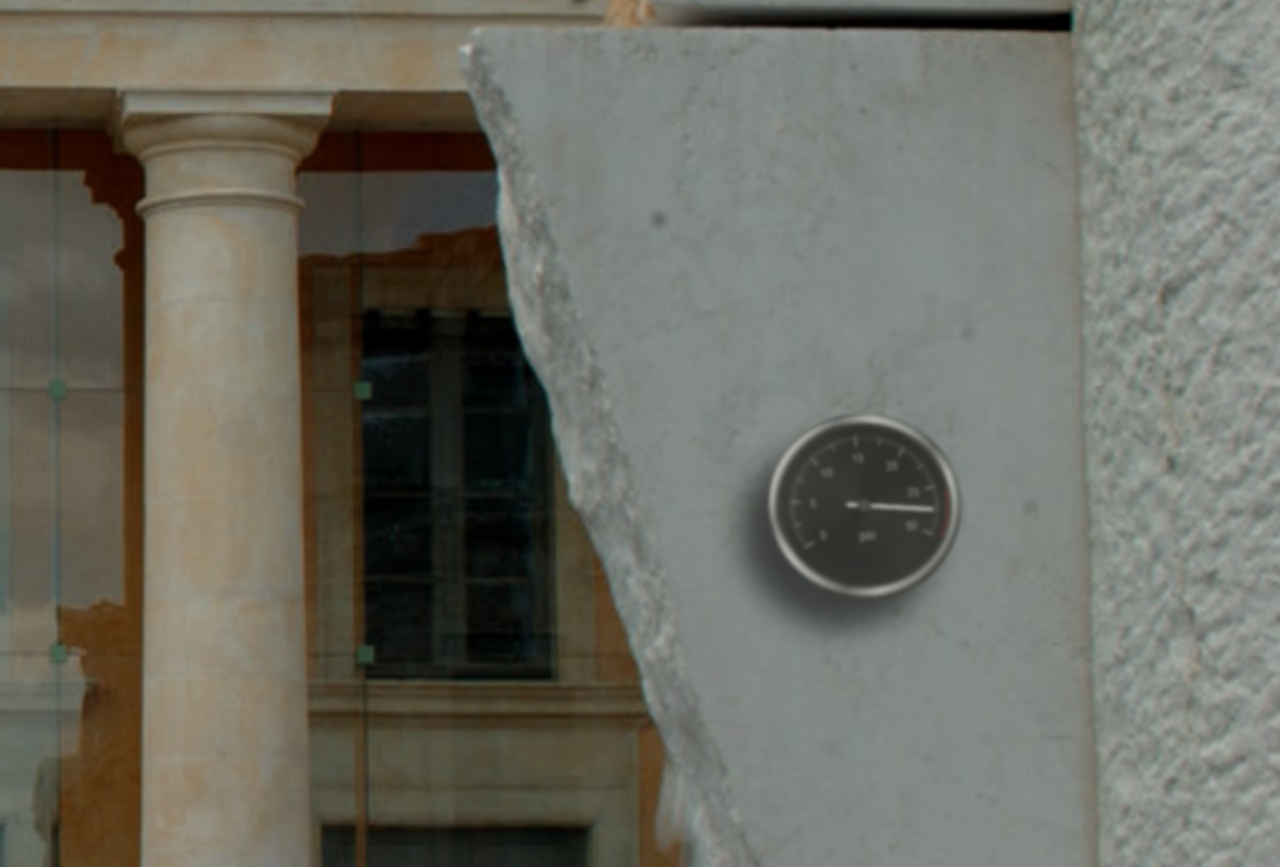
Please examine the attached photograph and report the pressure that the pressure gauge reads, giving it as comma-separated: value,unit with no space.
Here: 27.5,psi
